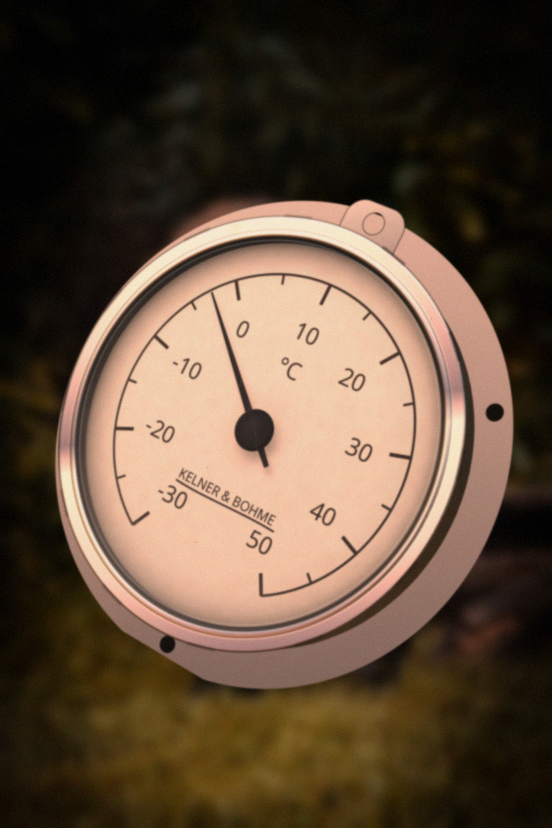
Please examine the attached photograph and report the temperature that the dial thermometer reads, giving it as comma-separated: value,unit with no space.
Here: -2.5,°C
